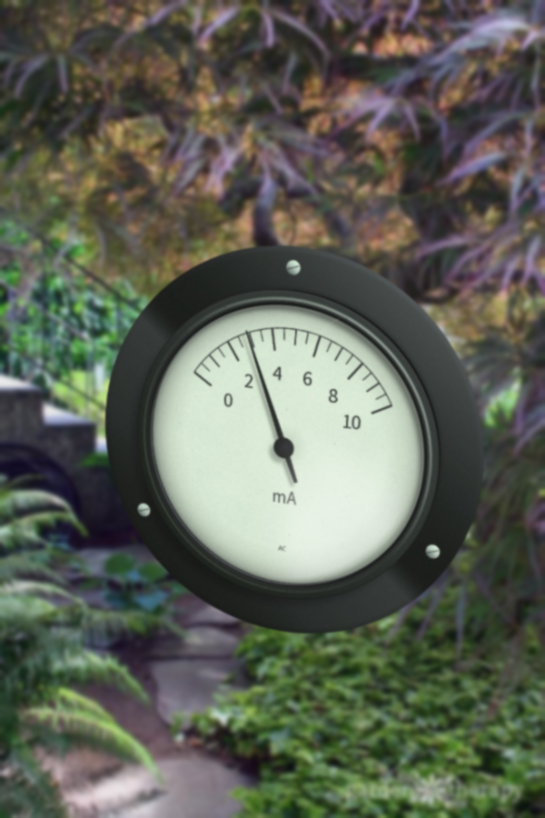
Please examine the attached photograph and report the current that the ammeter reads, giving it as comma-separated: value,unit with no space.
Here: 3,mA
